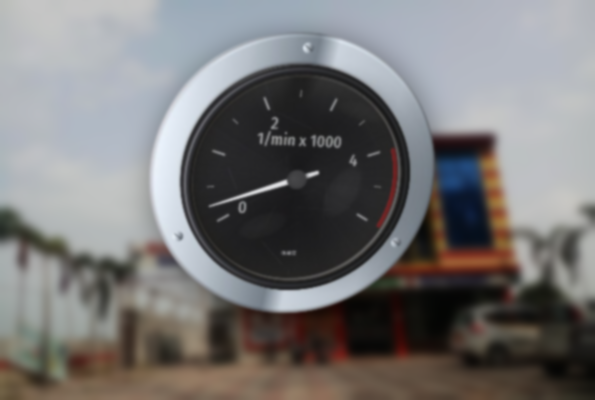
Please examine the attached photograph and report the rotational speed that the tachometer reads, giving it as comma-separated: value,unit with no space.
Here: 250,rpm
